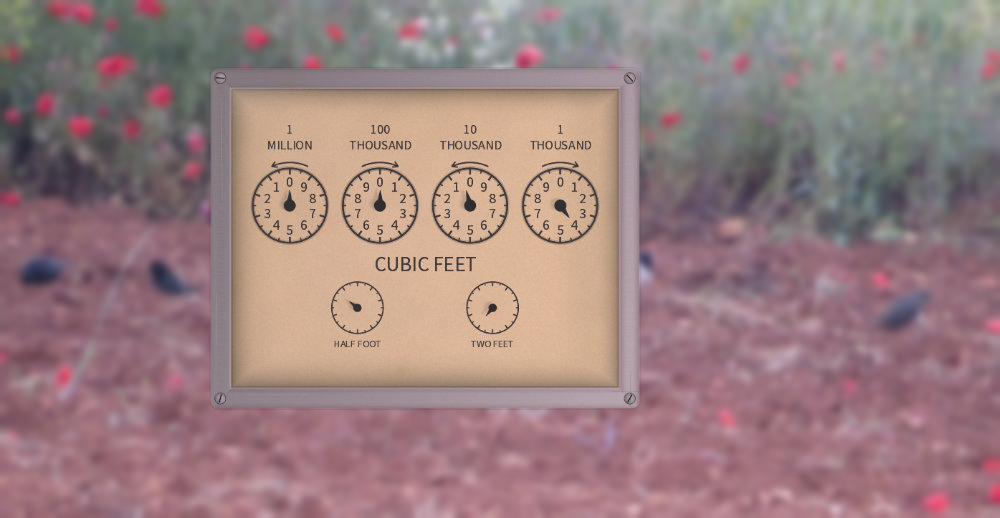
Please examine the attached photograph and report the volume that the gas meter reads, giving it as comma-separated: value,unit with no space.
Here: 400,ft³
